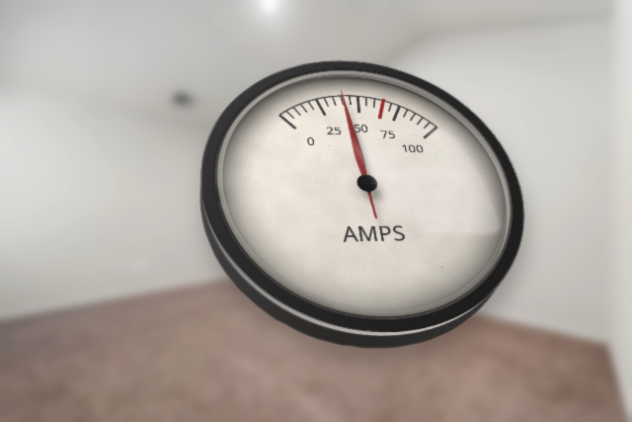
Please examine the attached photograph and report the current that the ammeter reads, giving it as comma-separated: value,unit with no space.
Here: 40,A
